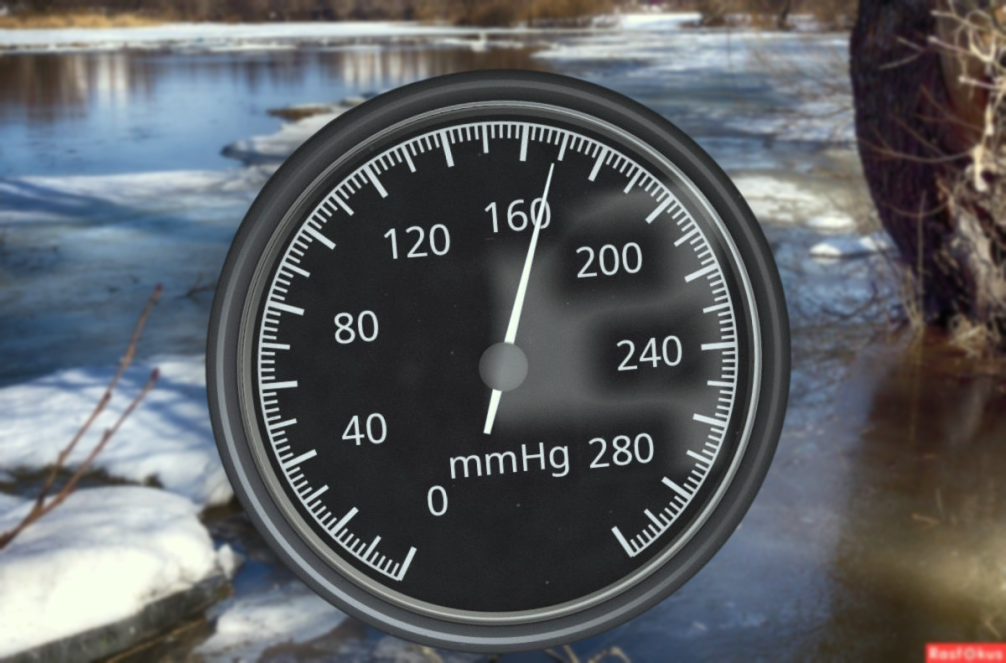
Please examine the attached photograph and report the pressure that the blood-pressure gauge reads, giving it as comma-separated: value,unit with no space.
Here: 168,mmHg
